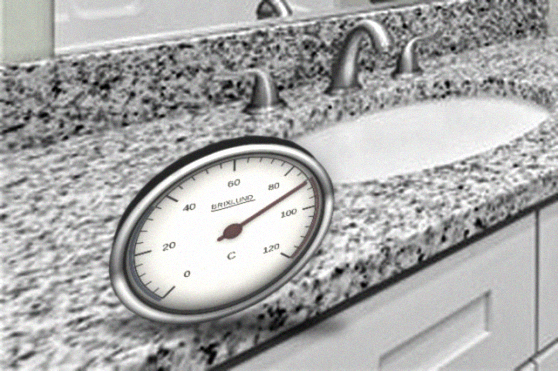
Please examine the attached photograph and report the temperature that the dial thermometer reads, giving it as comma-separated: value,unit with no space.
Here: 88,°C
